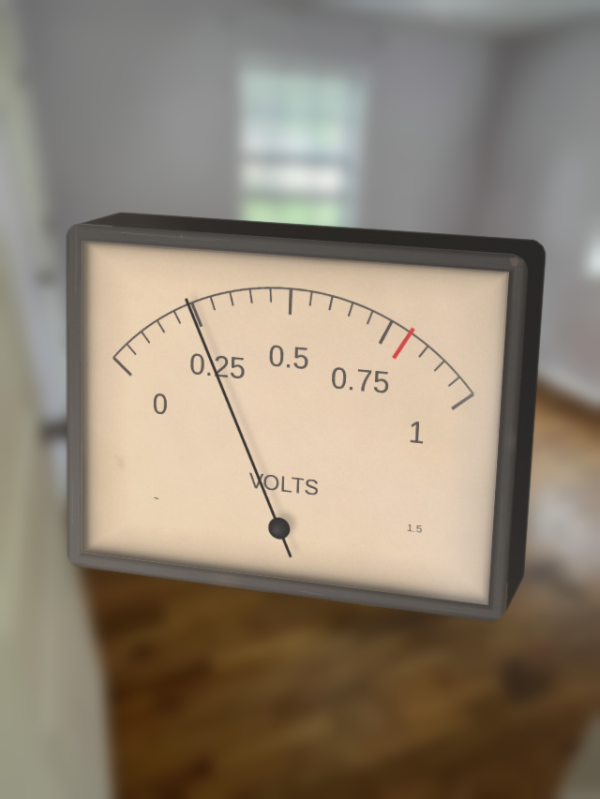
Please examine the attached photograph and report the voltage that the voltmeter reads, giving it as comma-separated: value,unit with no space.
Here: 0.25,V
